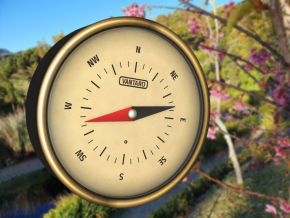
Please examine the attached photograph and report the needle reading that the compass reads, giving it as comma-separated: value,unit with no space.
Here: 255,°
